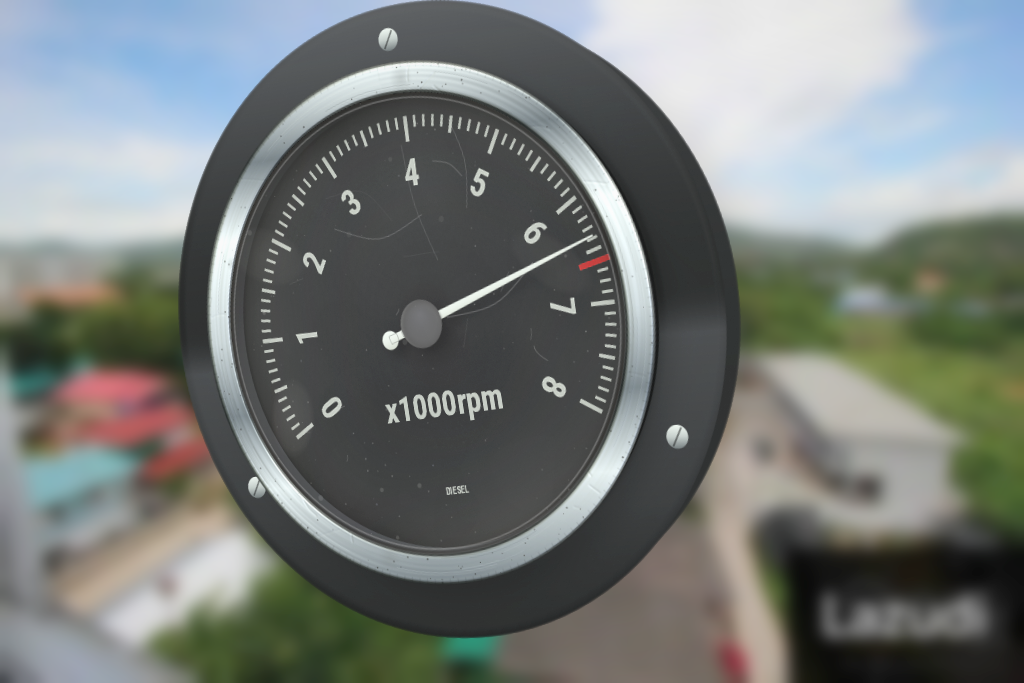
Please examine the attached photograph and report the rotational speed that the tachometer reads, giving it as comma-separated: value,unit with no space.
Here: 6400,rpm
